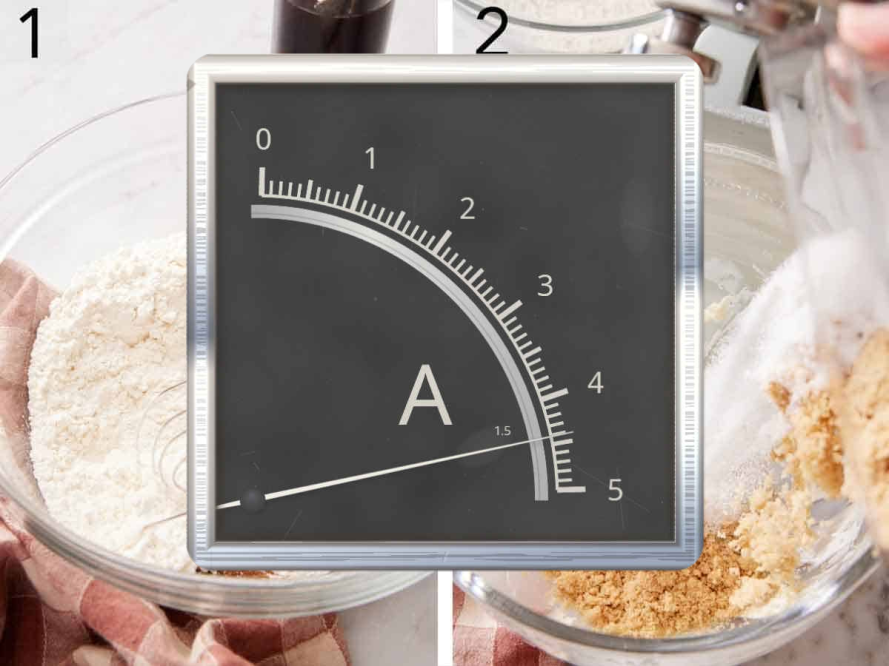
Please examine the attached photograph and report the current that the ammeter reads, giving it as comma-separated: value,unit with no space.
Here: 4.4,A
